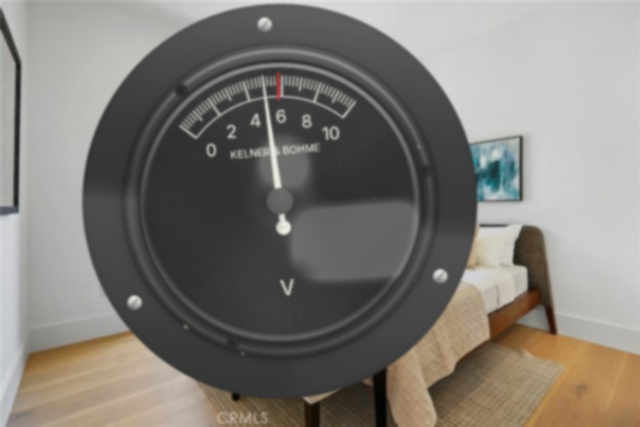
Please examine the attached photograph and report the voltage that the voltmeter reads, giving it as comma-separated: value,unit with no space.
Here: 5,V
